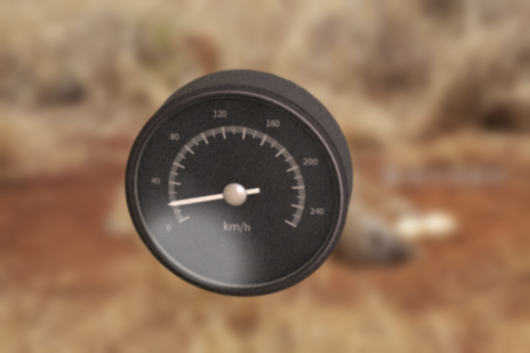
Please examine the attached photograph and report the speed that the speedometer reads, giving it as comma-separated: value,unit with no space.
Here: 20,km/h
